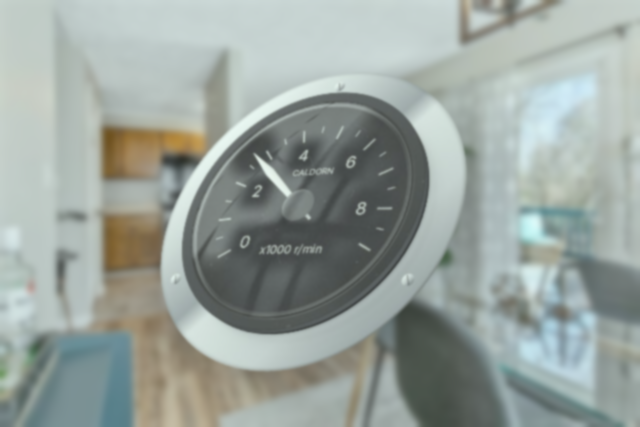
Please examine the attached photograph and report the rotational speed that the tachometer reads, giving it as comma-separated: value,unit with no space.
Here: 2750,rpm
